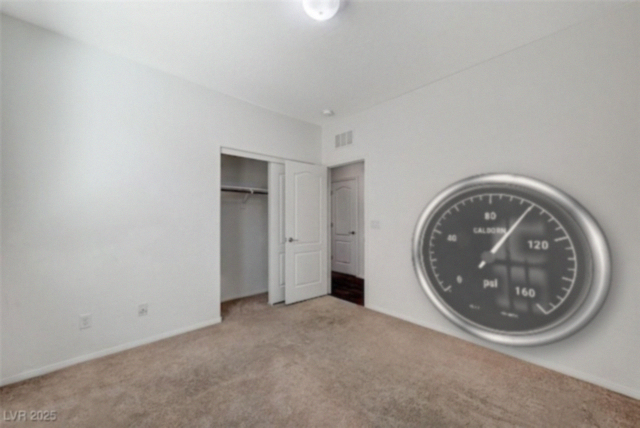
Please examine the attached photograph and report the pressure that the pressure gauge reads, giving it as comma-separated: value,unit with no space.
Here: 100,psi
